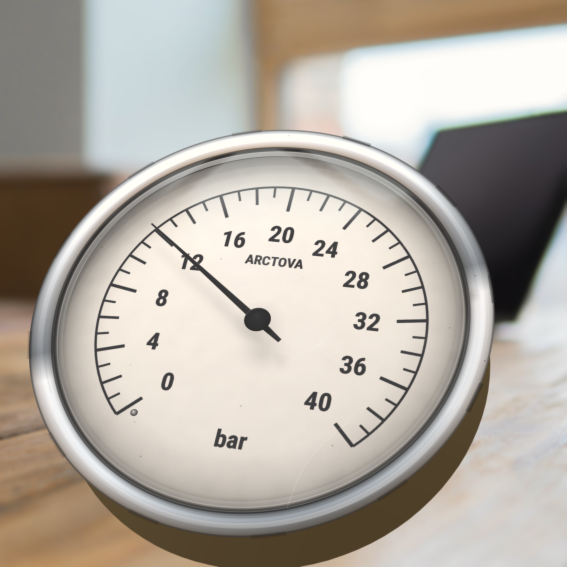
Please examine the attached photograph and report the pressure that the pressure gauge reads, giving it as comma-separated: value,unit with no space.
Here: 12,bar
